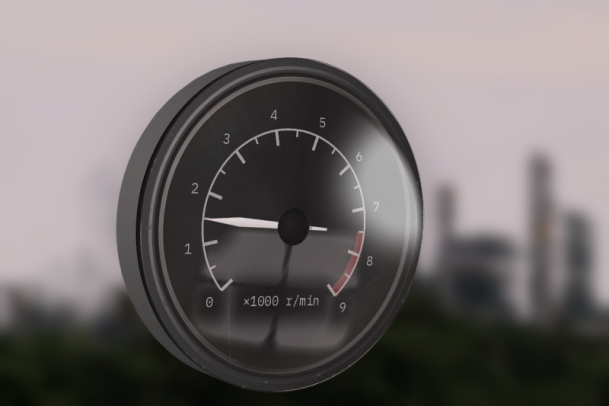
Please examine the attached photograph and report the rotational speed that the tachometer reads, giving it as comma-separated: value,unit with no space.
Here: 1500,rpm
